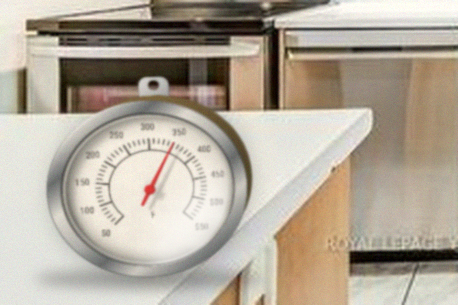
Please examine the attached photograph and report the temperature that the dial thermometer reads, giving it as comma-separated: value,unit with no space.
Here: 350,°F
